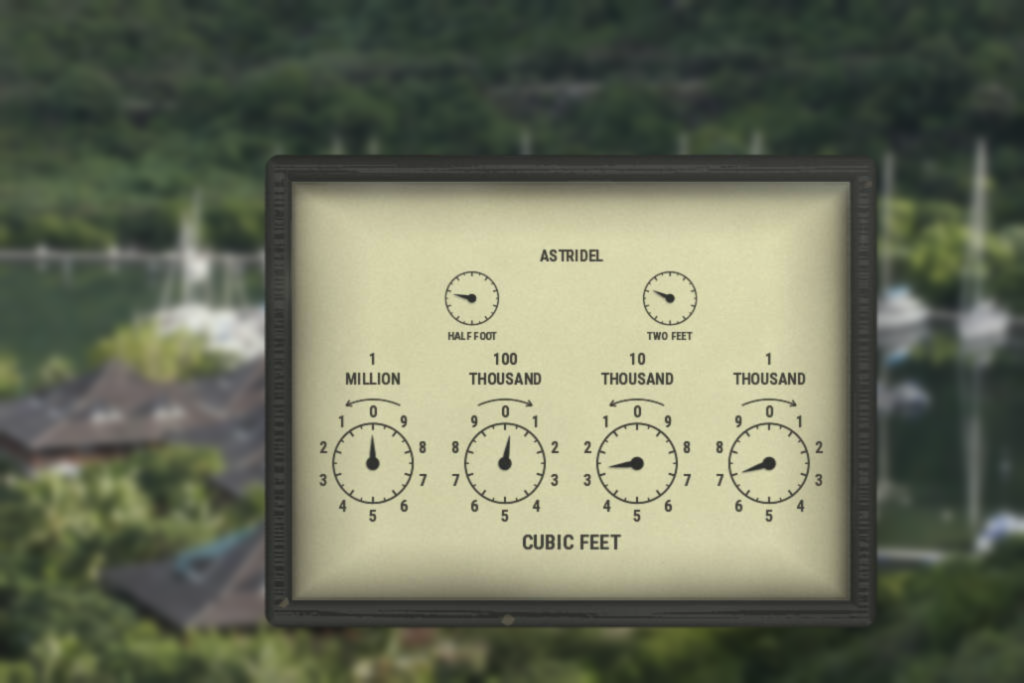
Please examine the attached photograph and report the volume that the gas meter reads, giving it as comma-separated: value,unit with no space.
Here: 2700,ft³
